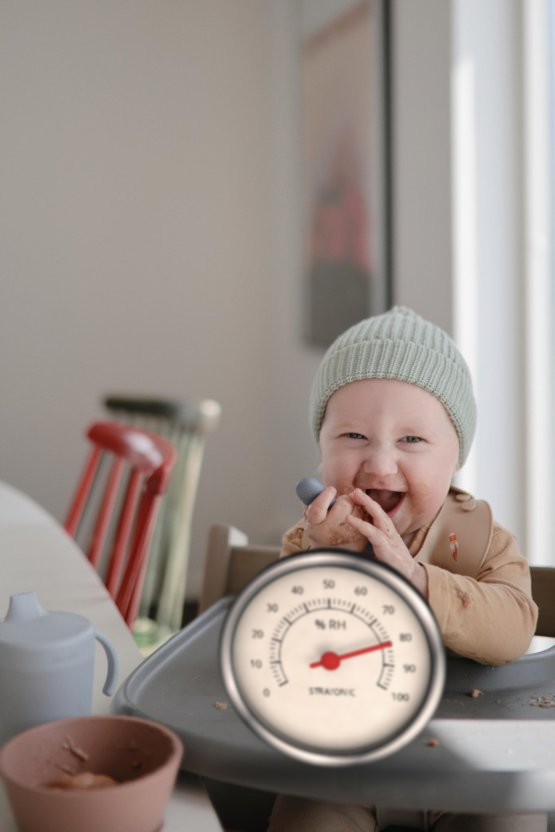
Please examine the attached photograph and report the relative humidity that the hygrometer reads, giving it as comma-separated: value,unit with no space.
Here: 80,%
